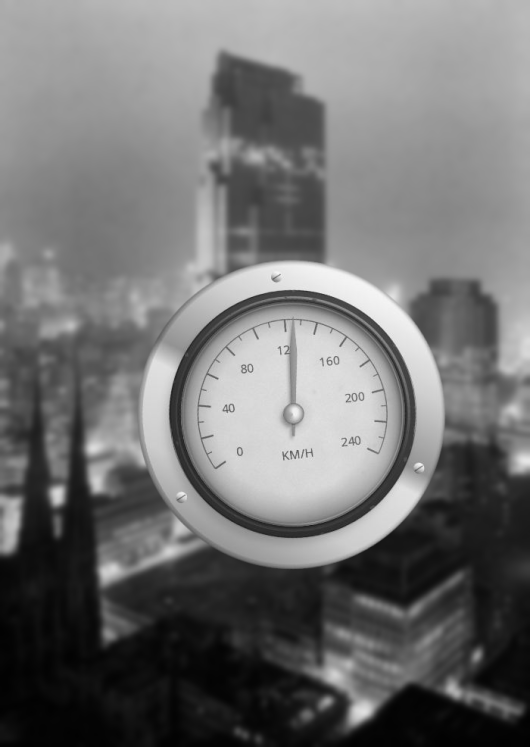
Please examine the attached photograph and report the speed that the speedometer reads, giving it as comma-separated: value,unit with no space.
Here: 125,km/h
